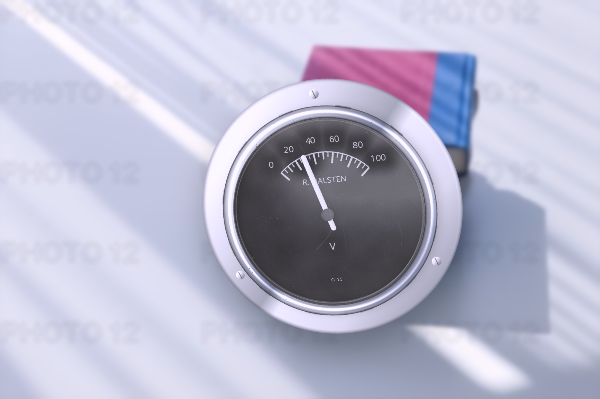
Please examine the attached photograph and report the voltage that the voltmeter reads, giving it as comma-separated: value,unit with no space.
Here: 30,V
